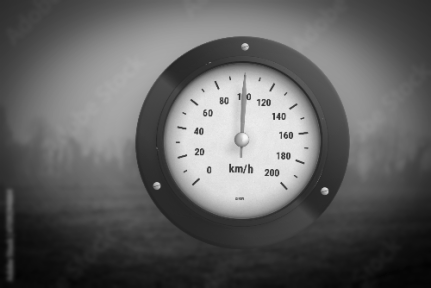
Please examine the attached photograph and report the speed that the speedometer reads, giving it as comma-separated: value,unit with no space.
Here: 100,km/h
